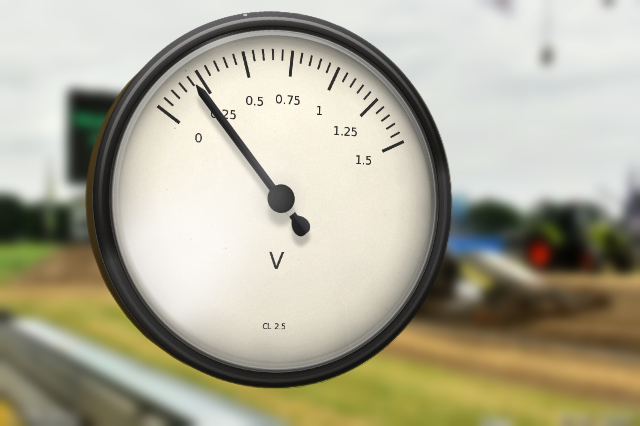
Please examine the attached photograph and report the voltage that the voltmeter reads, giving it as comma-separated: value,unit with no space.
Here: 0.2,V
